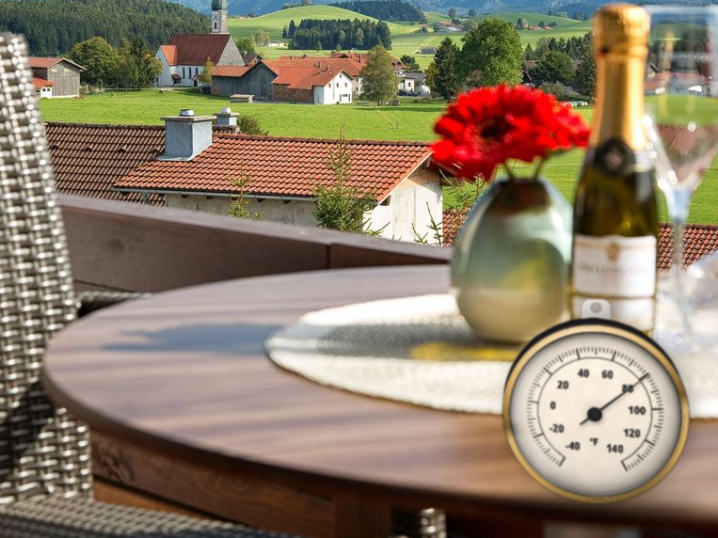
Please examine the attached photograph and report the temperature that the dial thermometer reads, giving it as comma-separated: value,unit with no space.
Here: 80,°F
